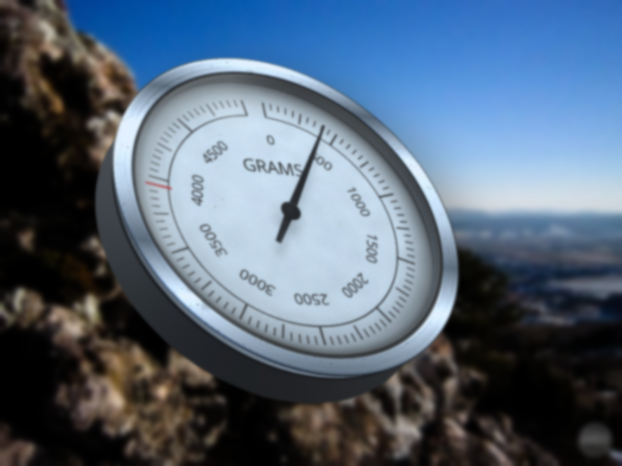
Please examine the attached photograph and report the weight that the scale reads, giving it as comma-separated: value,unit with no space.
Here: 400,g
